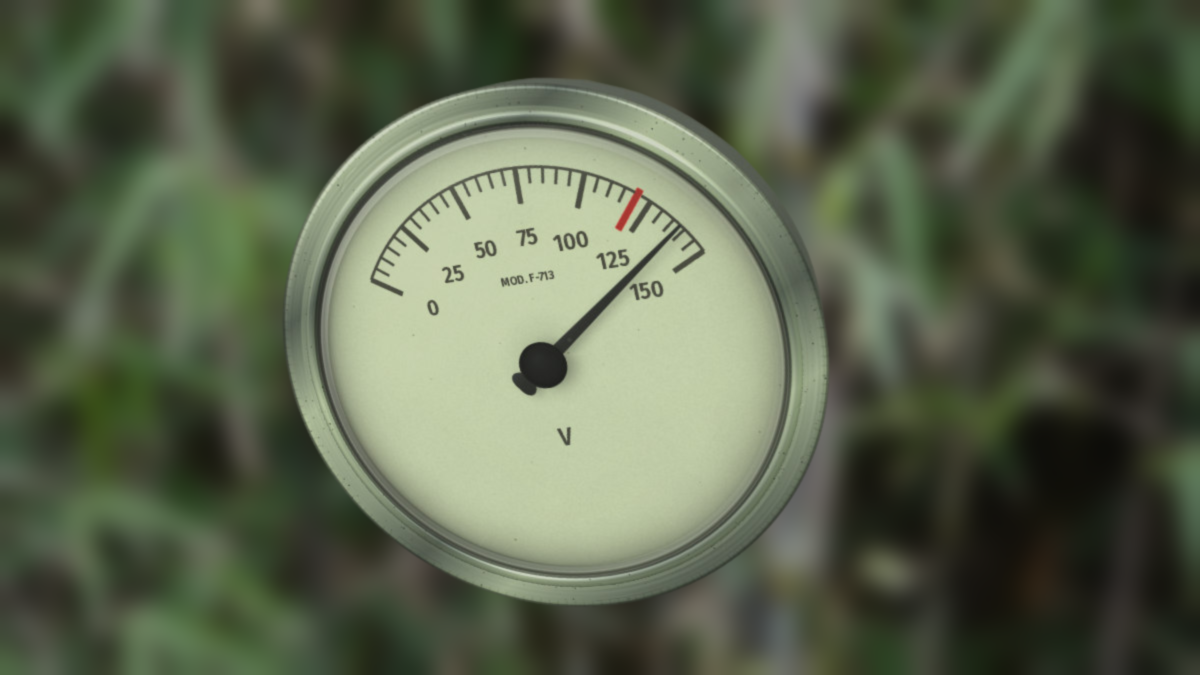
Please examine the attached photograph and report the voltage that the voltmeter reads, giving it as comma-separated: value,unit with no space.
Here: 137.5,V
